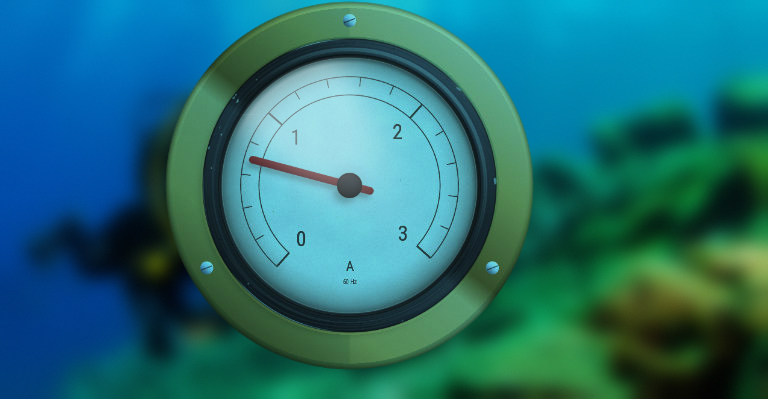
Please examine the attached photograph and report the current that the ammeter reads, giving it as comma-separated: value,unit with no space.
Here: 0.7,A
